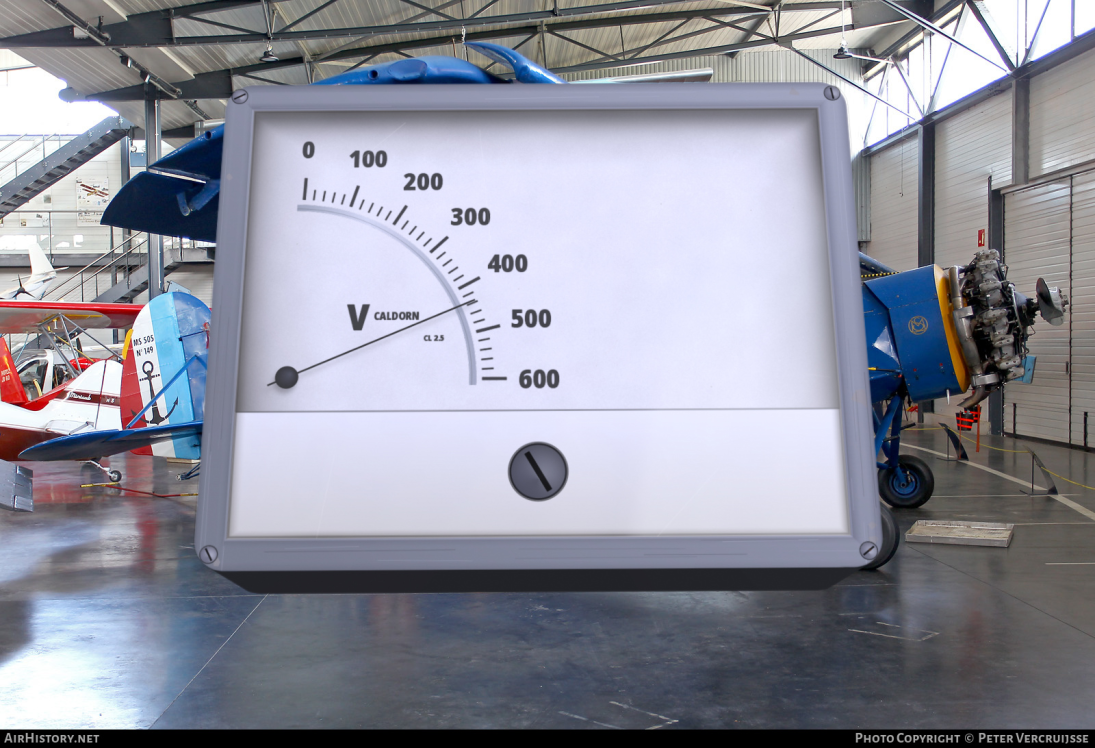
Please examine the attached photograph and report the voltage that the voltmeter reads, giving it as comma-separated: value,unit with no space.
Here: 440,V
